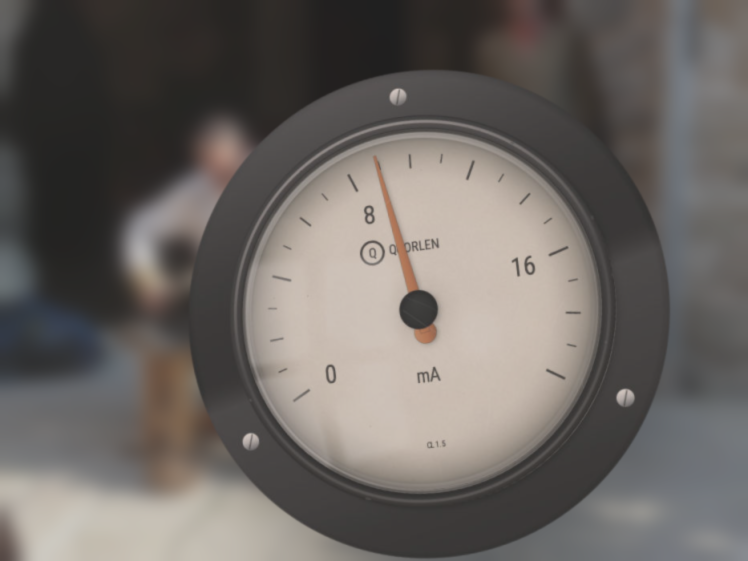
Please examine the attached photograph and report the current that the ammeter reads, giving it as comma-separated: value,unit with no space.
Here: 9,mA
